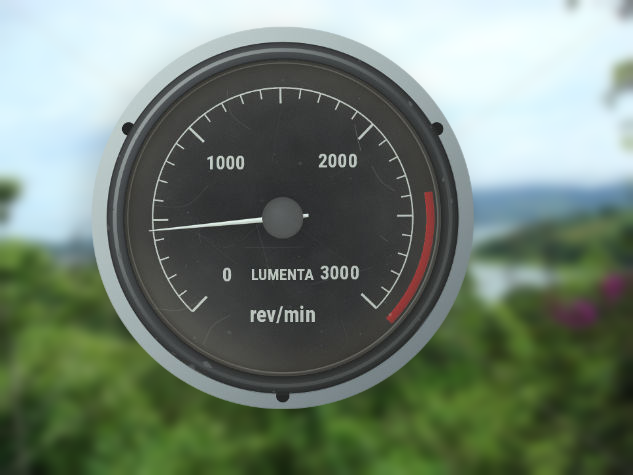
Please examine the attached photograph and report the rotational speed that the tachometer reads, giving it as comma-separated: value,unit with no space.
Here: 450,rpm
